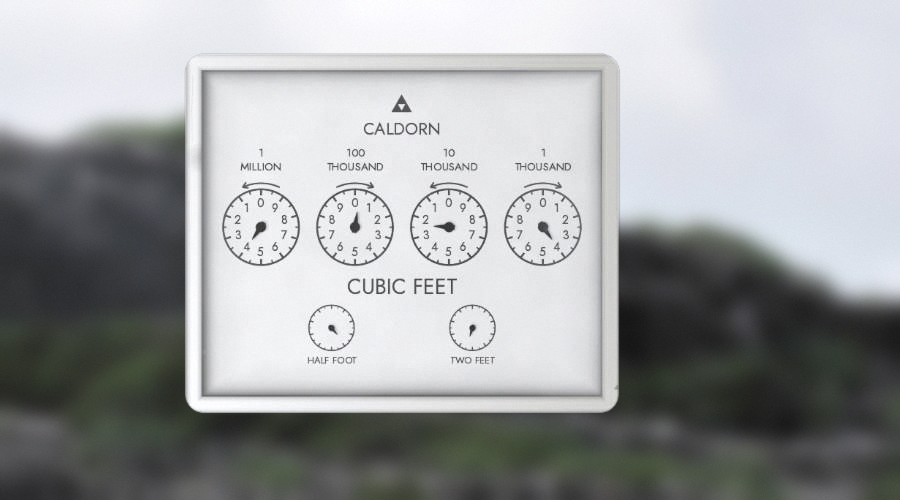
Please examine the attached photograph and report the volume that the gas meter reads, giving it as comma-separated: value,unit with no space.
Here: 402400,ft³
